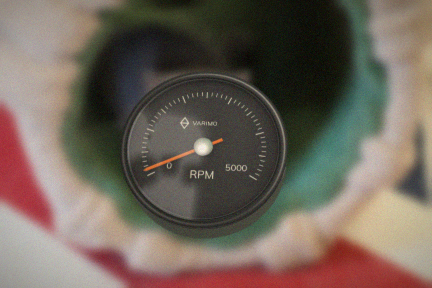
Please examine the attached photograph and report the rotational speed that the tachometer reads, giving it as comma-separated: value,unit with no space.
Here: 100,rpm
